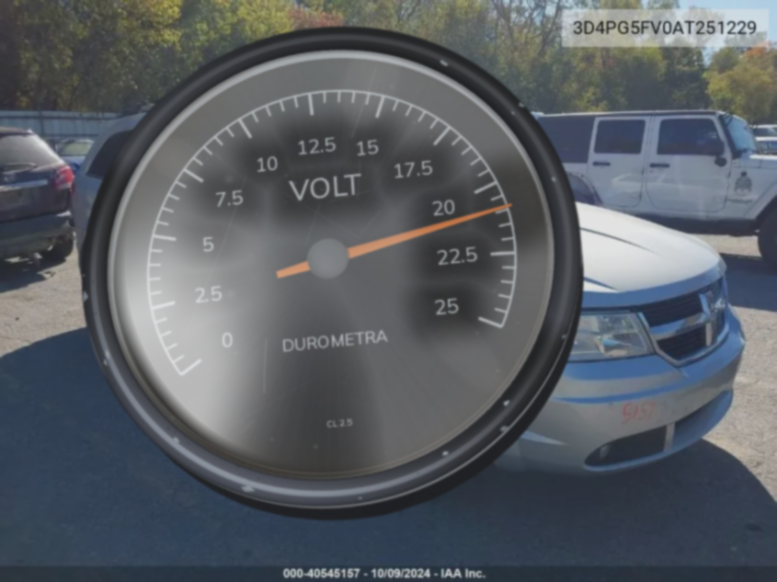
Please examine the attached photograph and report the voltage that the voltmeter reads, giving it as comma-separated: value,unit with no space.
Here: 21,V
